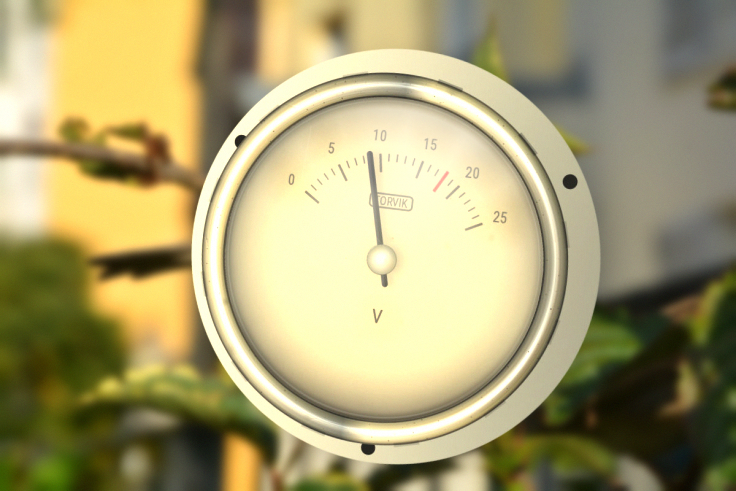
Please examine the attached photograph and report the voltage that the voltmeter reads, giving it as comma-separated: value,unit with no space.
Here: 9,V
